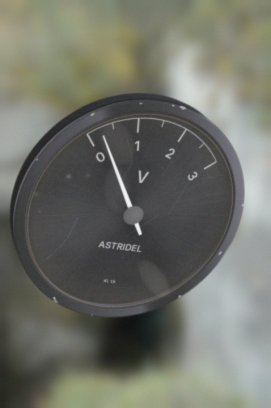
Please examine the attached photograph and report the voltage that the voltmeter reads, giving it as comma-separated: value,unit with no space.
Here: 0.25,V
